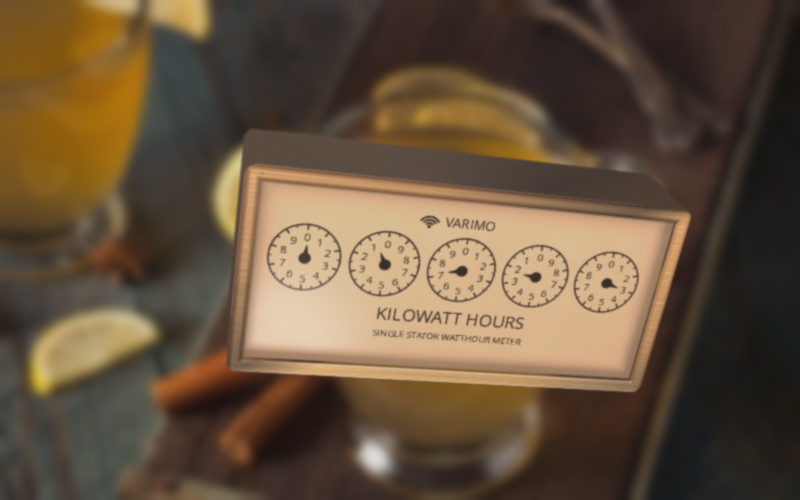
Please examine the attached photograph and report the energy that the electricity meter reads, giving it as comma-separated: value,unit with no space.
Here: 723,kWh
